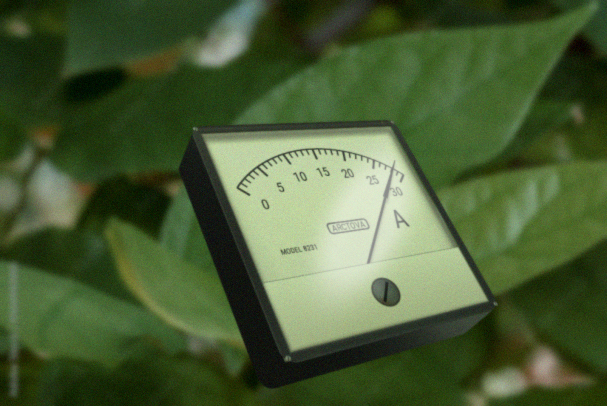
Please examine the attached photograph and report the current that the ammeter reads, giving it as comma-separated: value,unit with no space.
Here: 28,A
